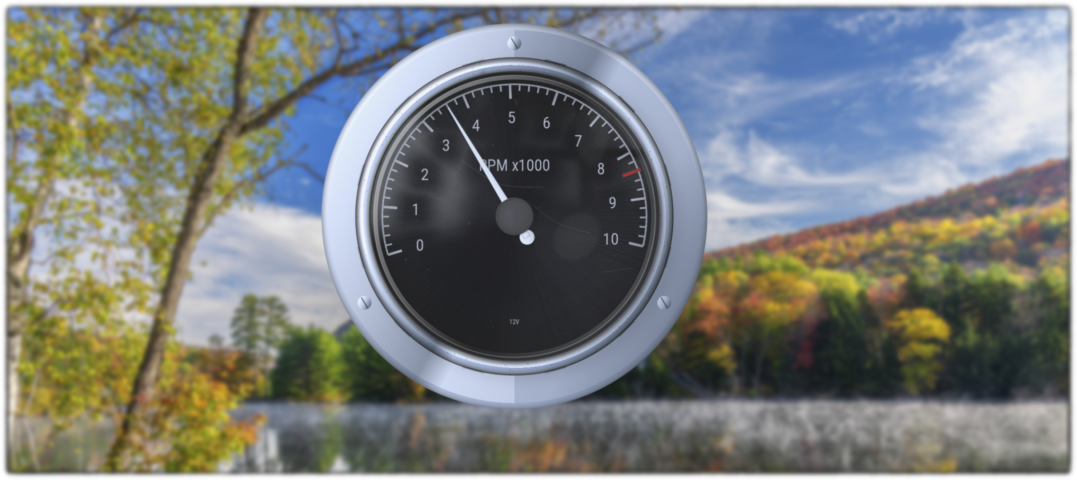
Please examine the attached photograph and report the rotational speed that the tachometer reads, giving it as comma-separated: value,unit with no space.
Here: 3600,rpm
